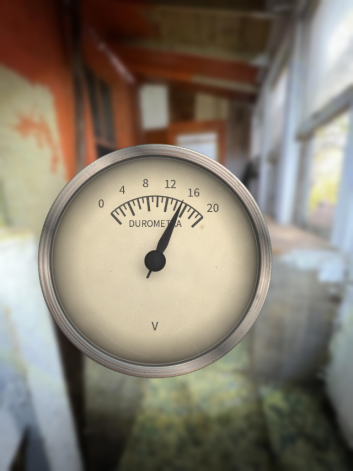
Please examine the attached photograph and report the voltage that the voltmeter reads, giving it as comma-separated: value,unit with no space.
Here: 15,V
